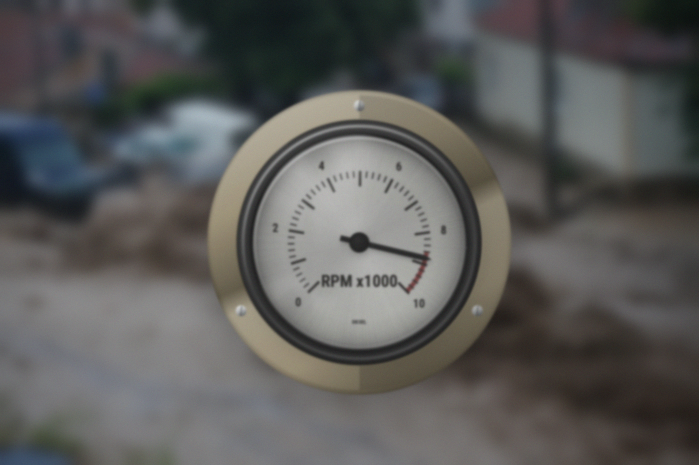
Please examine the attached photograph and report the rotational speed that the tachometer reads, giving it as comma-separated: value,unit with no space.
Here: 8800,rpm
